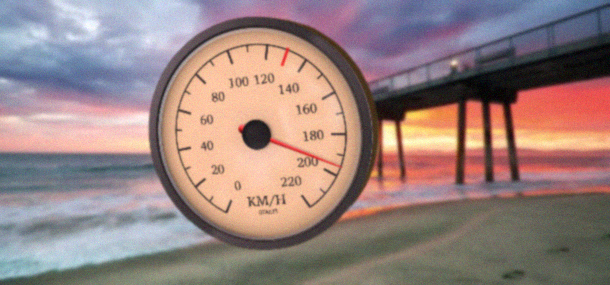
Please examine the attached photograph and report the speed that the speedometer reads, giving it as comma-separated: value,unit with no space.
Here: 195,km/h
